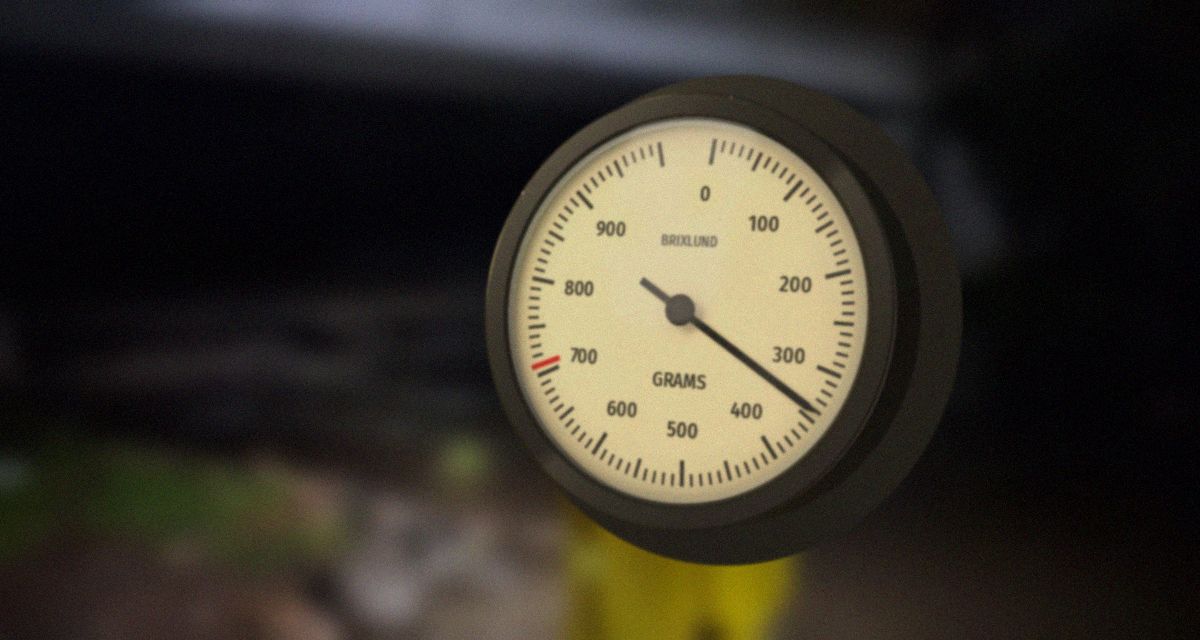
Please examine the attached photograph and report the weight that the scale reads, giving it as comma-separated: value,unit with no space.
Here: 340,g
